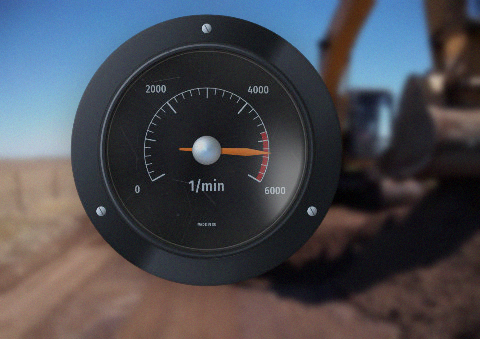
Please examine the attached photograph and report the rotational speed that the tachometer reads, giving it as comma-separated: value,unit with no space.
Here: 5300,rpm
